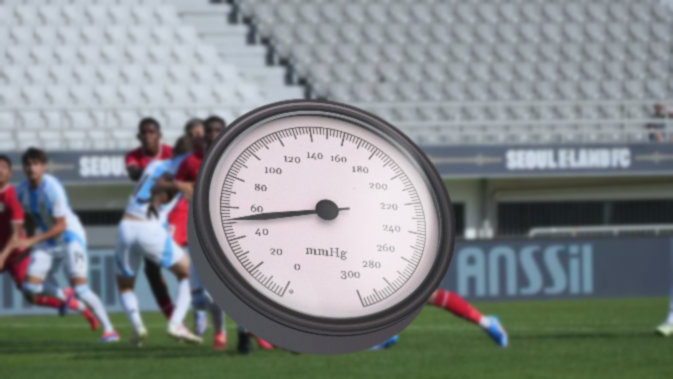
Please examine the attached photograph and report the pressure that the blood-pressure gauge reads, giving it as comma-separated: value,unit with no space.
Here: 50,mmHg
